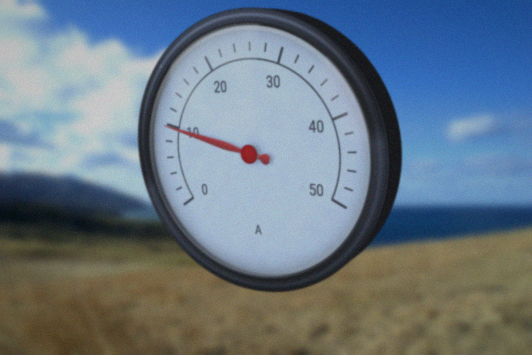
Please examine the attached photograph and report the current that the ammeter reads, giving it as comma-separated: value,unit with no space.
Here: 10,A
